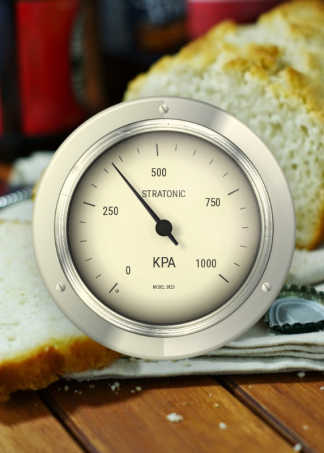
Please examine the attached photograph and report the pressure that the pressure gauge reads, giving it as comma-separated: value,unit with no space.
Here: 375,kPa
